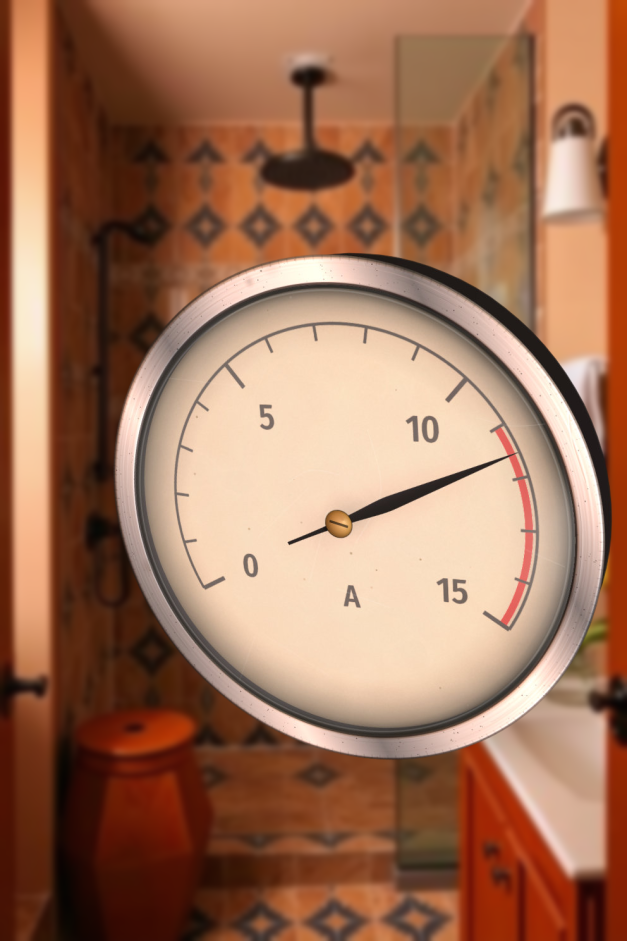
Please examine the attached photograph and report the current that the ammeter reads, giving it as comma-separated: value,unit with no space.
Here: 11.5,A
